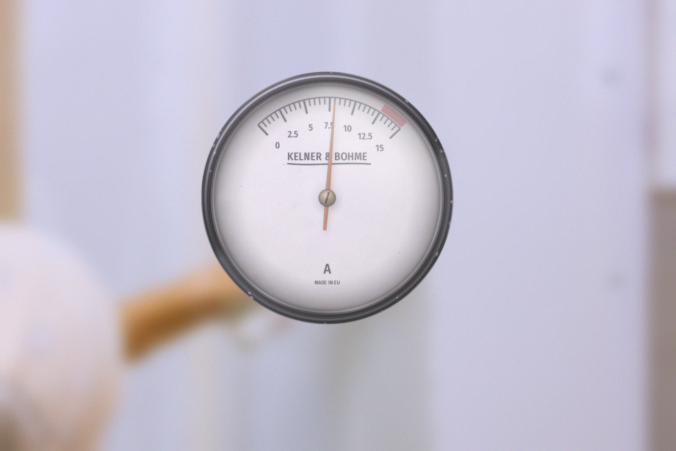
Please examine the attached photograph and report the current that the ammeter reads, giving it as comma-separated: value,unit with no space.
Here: 8,A
